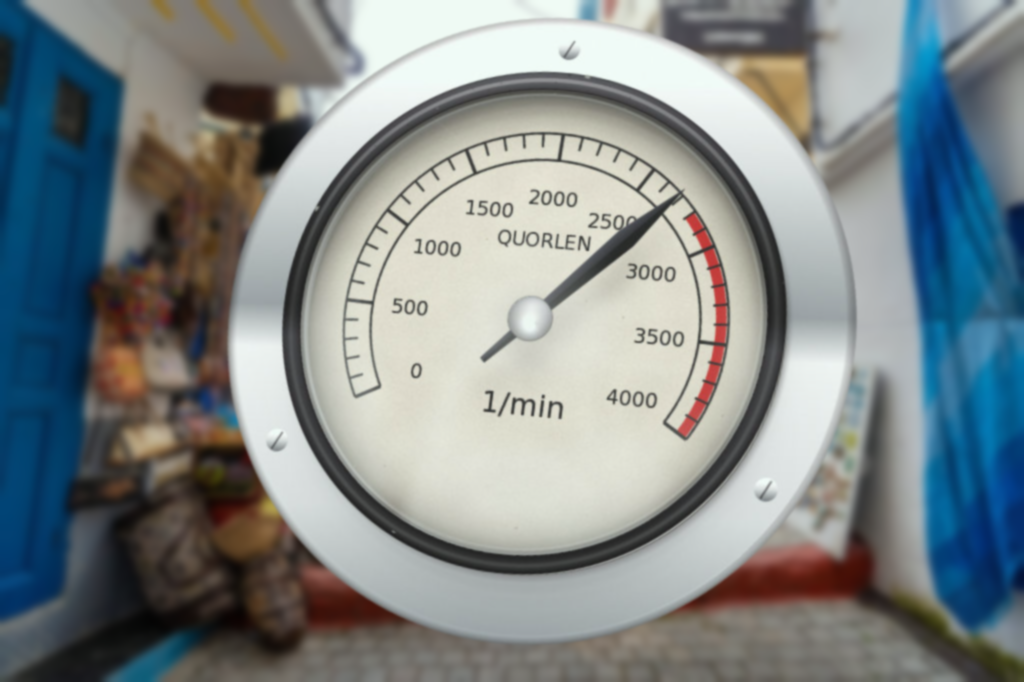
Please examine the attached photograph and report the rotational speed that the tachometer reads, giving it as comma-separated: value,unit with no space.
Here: 2700,rpm
